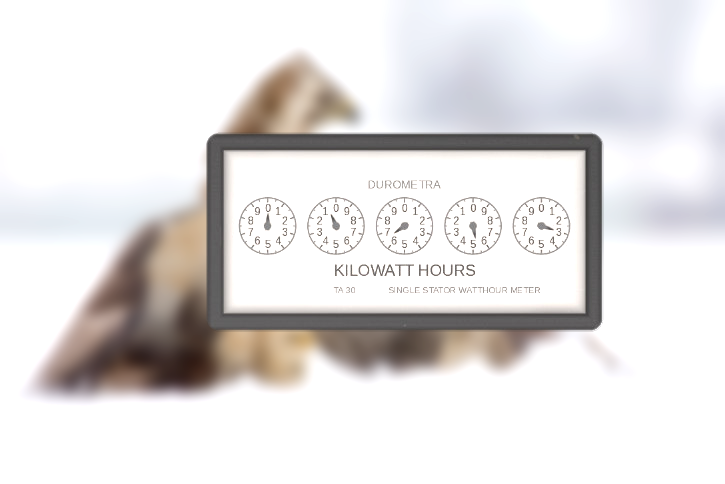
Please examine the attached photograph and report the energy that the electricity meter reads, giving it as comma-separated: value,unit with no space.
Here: 653,kWh
